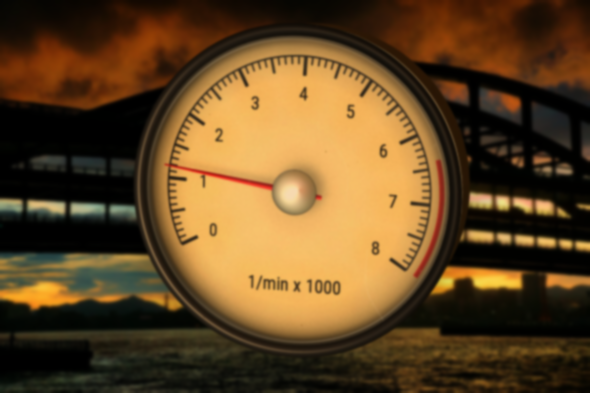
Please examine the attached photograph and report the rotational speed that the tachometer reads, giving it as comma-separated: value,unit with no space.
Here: 1200,rpm
